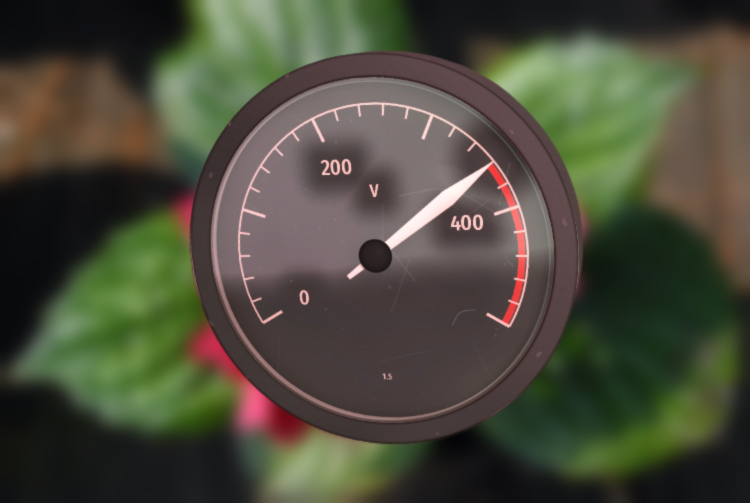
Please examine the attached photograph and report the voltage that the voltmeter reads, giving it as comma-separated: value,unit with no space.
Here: 360,V
